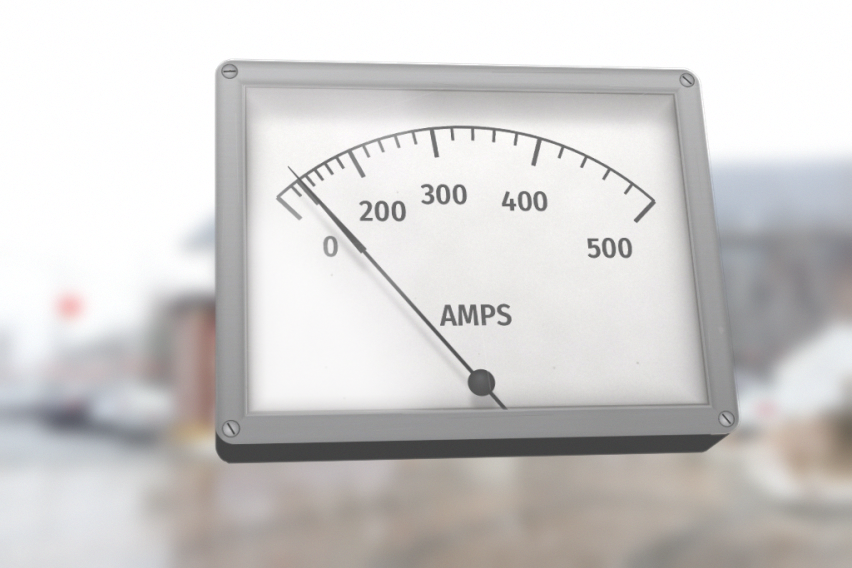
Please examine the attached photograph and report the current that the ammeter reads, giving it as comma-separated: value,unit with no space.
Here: 100,A
